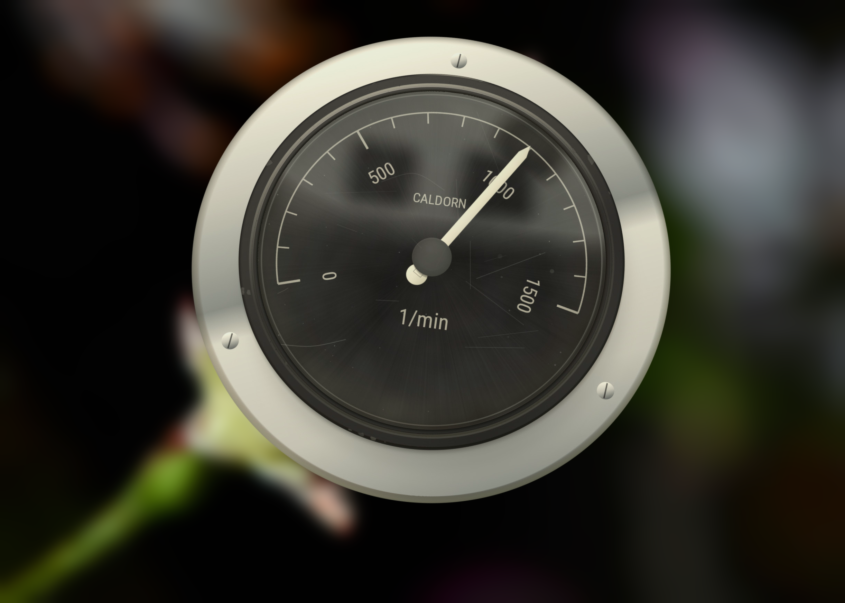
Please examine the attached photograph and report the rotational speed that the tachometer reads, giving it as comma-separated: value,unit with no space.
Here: 1000,rpm
